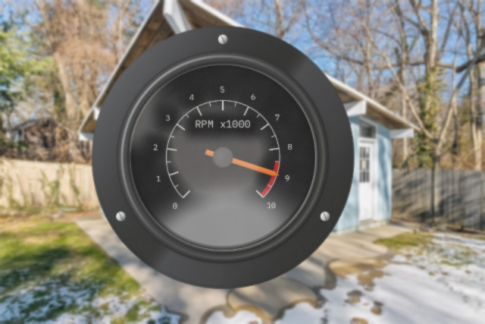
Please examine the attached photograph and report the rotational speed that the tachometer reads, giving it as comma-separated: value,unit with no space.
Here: 9000,rpm
